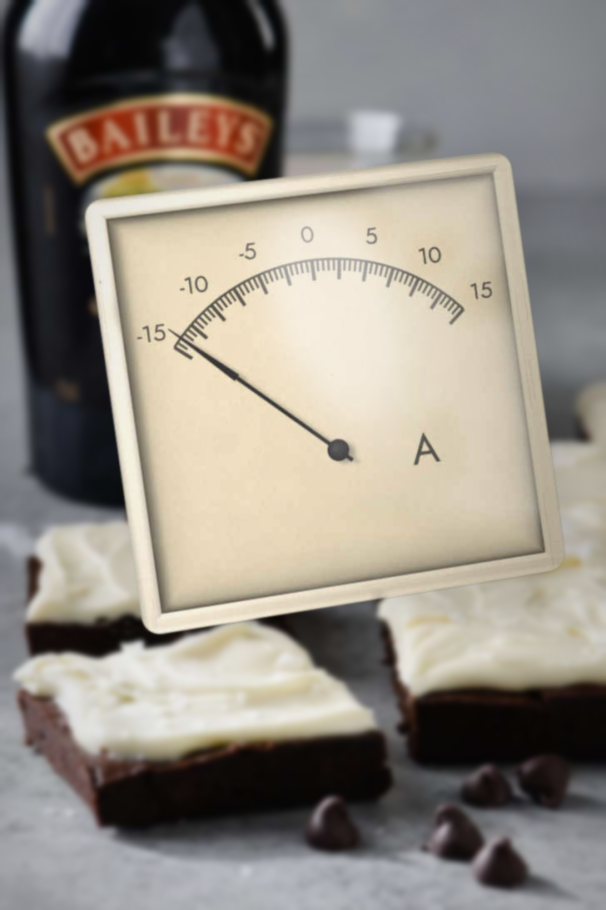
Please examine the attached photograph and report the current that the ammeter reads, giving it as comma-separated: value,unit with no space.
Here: -14,A
